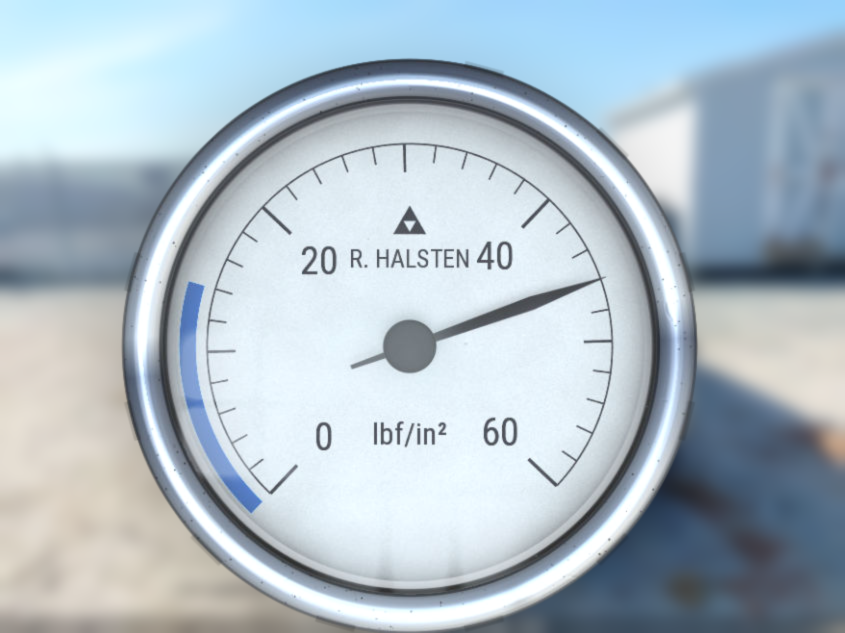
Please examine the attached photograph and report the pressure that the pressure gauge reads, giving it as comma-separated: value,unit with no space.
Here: 46,psi
